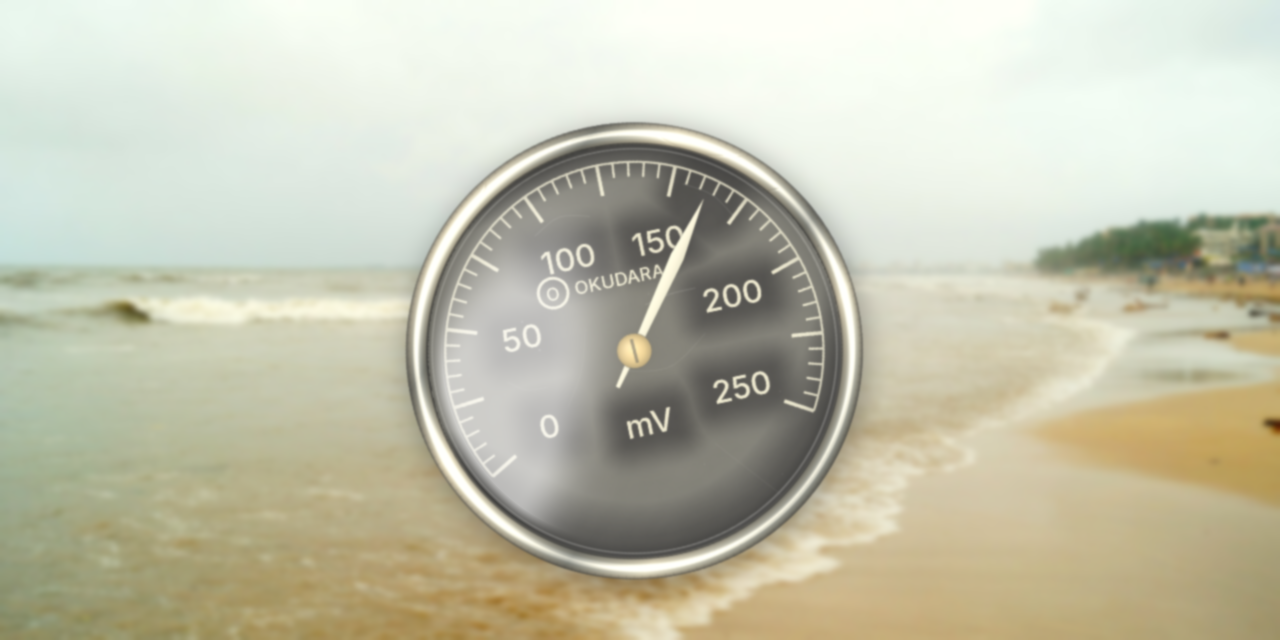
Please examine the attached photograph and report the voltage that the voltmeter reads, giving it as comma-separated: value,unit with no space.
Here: 162.5,mV
